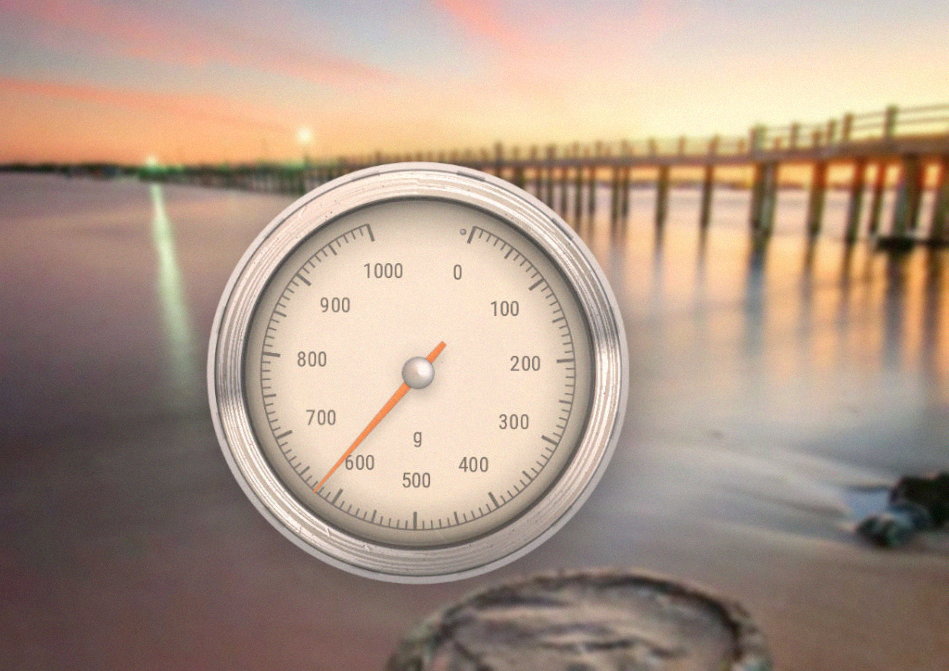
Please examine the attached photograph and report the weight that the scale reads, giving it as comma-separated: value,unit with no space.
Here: 625,g
